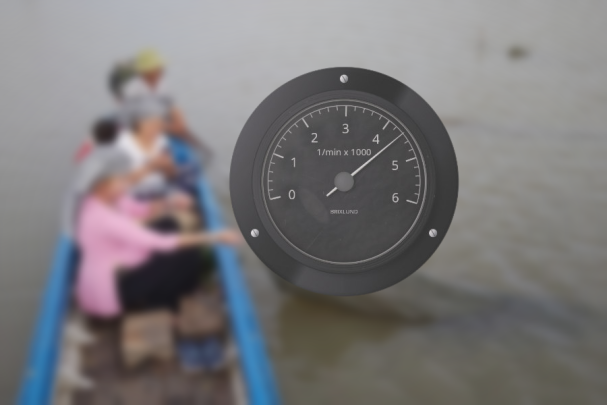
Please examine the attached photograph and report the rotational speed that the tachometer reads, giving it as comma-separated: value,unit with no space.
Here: 4400,rpm
